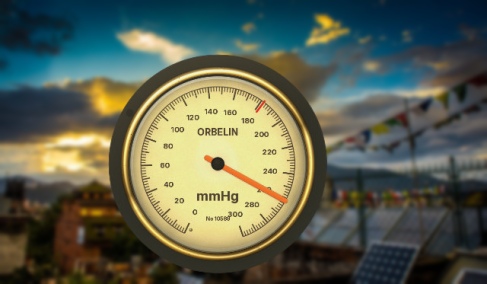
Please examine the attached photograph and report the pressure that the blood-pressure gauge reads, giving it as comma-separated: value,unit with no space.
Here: 260,mmHg
